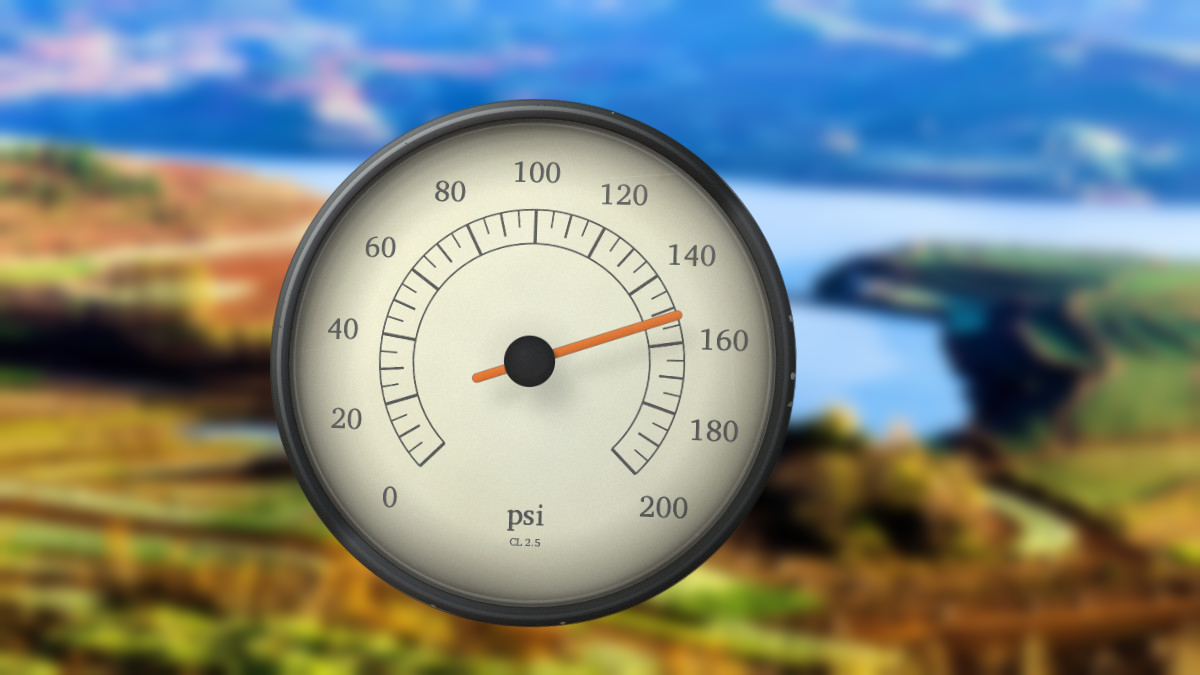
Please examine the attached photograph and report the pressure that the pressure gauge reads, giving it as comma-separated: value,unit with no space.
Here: 152.5,psi
